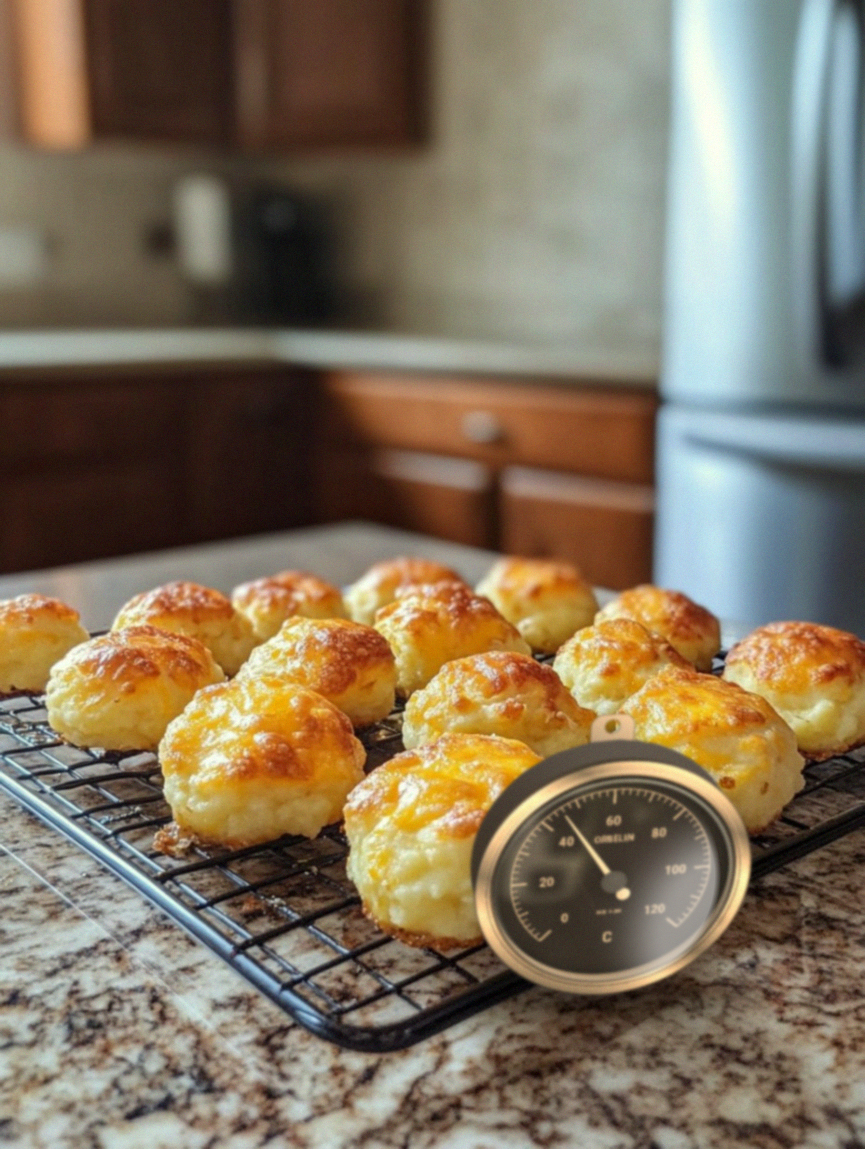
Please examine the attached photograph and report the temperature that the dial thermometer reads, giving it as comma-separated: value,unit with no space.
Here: 46,°C
